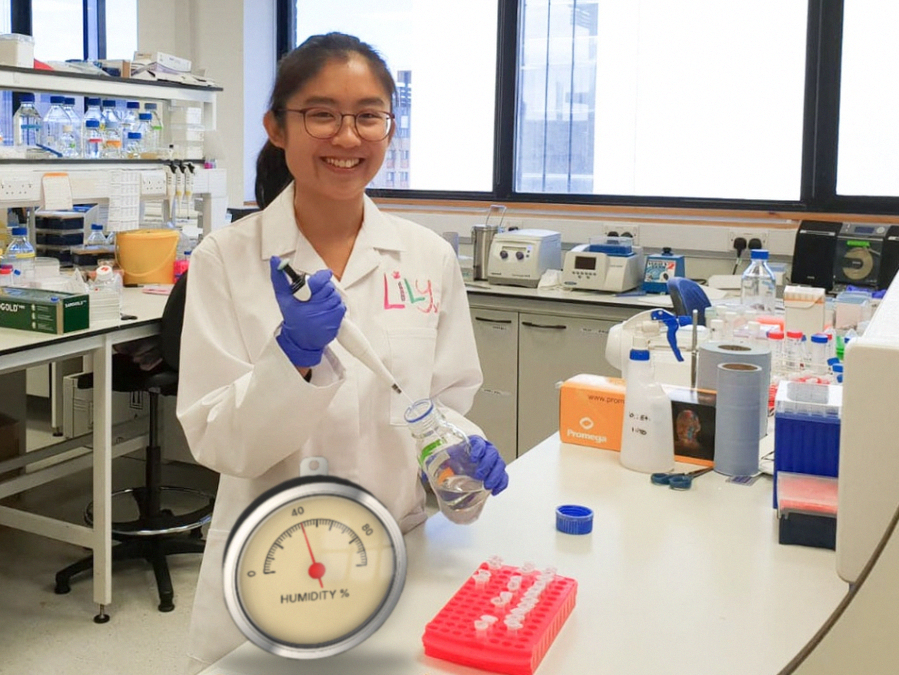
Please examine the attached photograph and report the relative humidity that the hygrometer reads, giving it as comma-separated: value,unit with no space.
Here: 40,%
